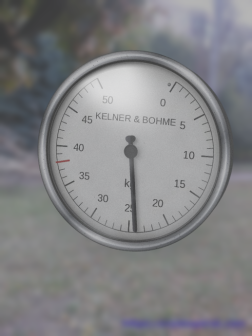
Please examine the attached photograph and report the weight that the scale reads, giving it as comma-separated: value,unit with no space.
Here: 24,kg
